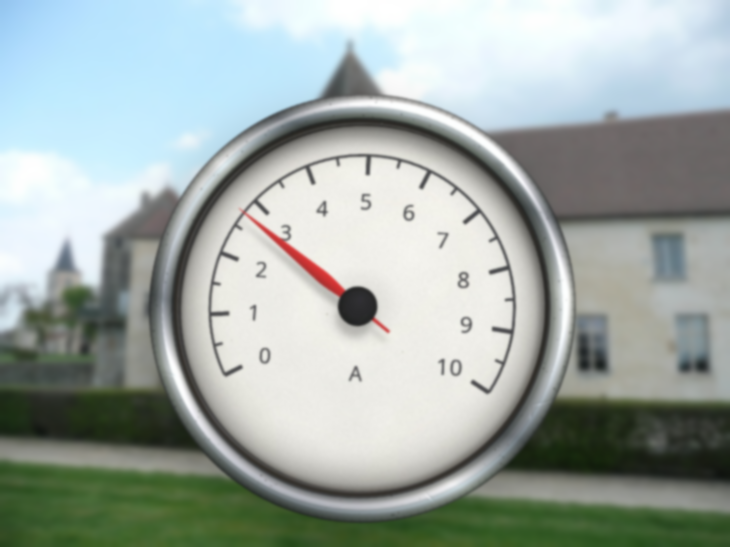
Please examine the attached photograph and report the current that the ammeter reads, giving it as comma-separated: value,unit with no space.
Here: 2.75,A
